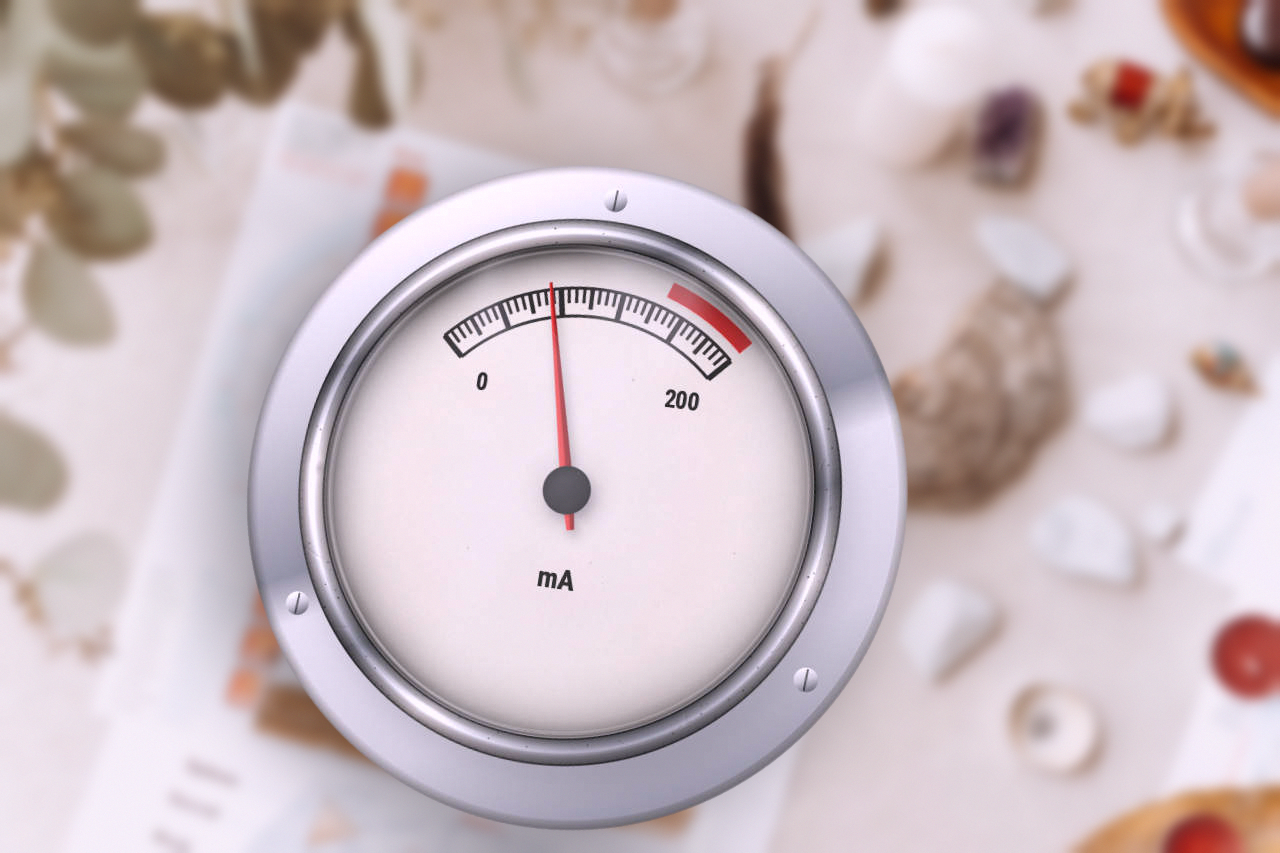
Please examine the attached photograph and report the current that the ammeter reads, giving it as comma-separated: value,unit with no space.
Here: 75,mA
